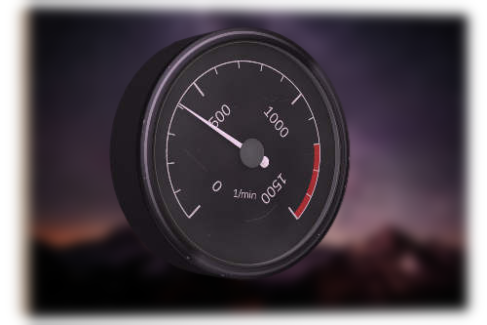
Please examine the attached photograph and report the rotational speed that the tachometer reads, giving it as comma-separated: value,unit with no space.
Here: 400,rpm
